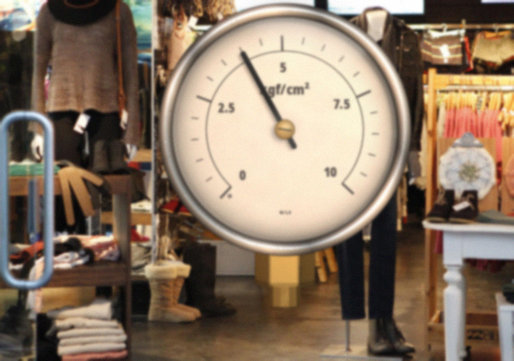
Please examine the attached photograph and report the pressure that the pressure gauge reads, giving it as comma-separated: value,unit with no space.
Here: 4,kg/cm²
